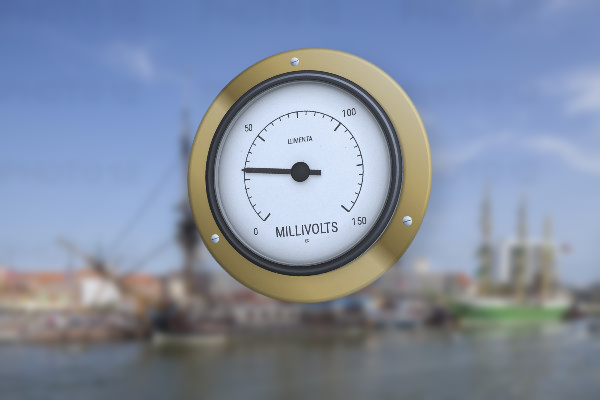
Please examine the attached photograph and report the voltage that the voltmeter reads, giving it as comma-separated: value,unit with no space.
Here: 30,mV
